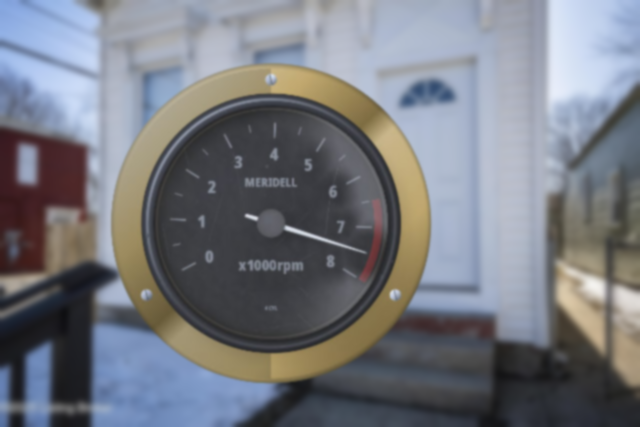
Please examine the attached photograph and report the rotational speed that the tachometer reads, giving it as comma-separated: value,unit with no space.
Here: 7500,rpm
